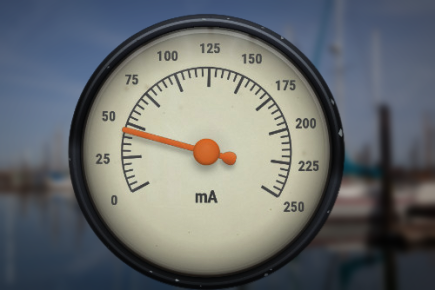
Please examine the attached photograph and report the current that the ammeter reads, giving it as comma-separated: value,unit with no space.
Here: 45,mA
